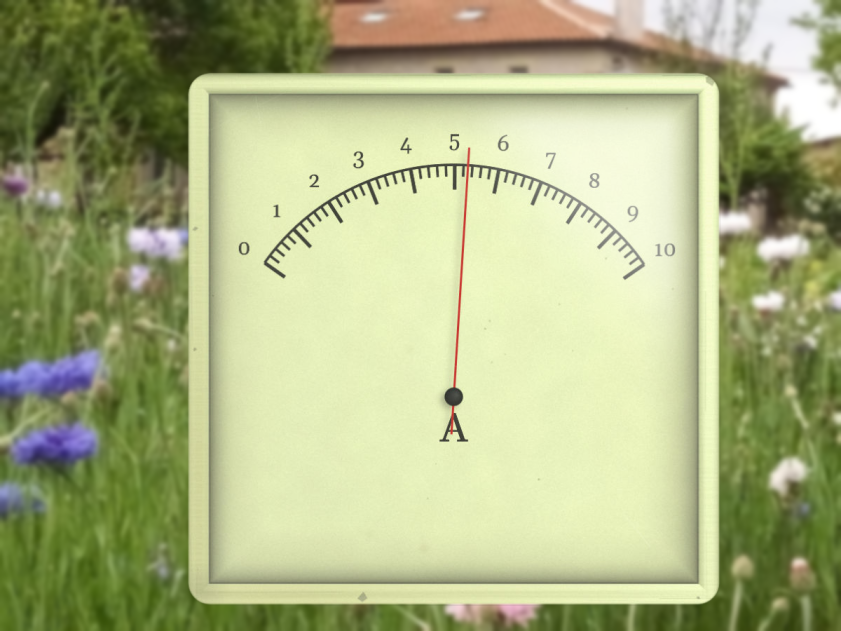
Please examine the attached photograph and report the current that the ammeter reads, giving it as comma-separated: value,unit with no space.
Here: 5.3,A
